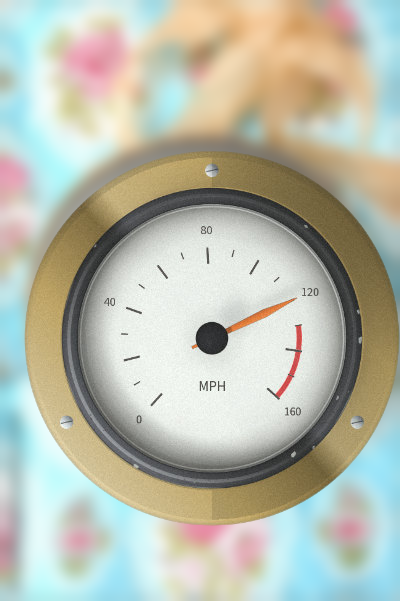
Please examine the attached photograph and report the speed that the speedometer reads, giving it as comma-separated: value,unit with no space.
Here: 120,mph
